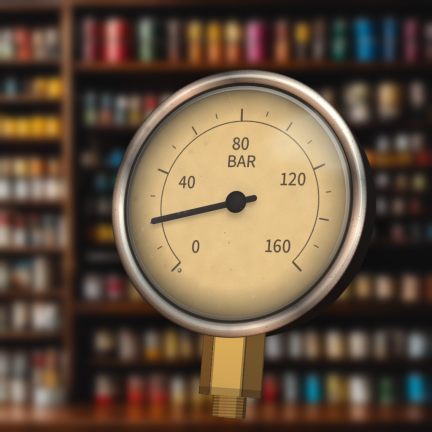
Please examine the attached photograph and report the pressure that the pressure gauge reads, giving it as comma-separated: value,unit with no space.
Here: 20,bar
